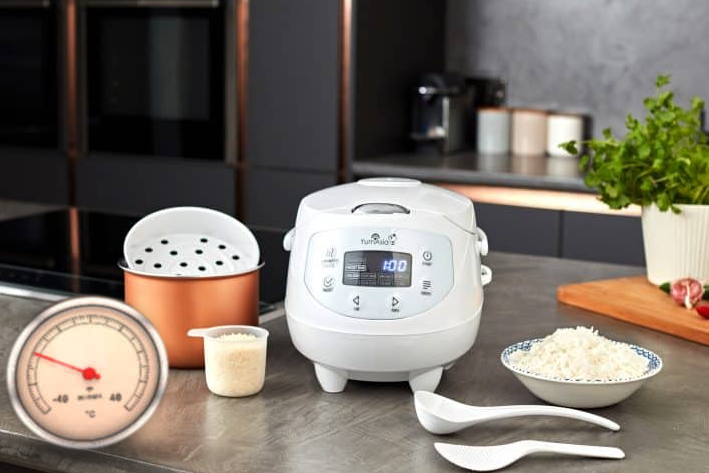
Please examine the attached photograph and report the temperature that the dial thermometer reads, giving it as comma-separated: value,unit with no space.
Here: -20,°C
